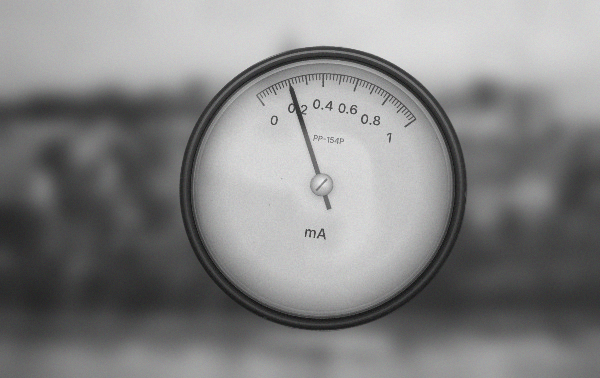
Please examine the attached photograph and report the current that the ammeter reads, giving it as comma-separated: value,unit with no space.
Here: 0.2,mA
